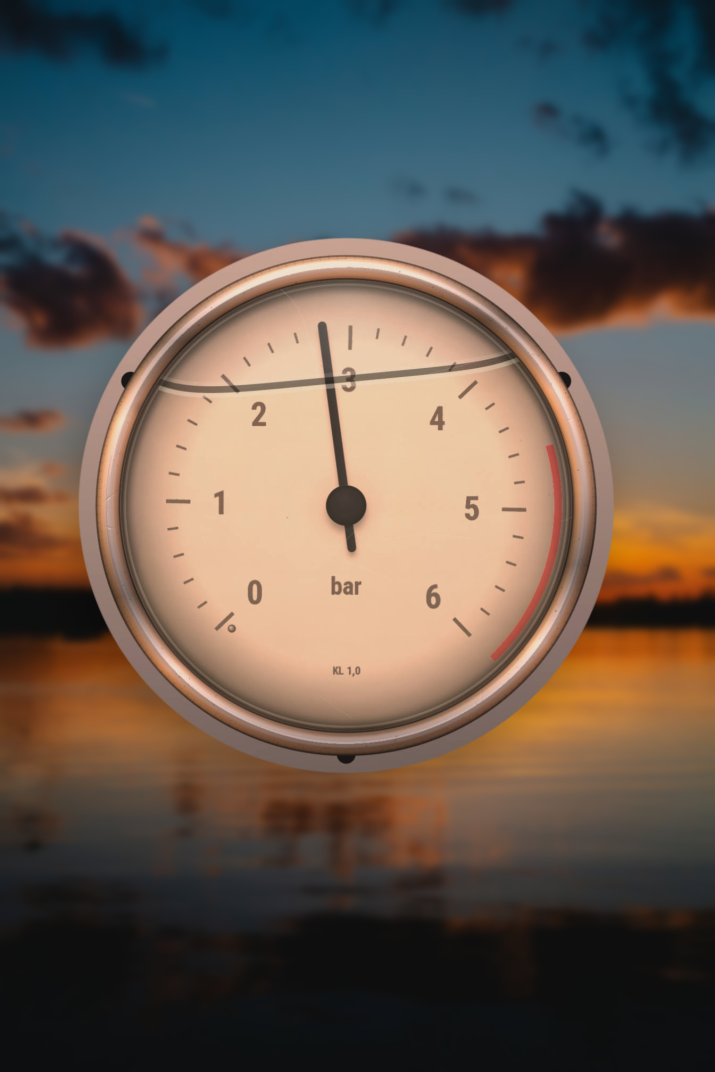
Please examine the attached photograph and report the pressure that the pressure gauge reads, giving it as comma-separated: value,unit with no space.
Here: 2.8,bar
